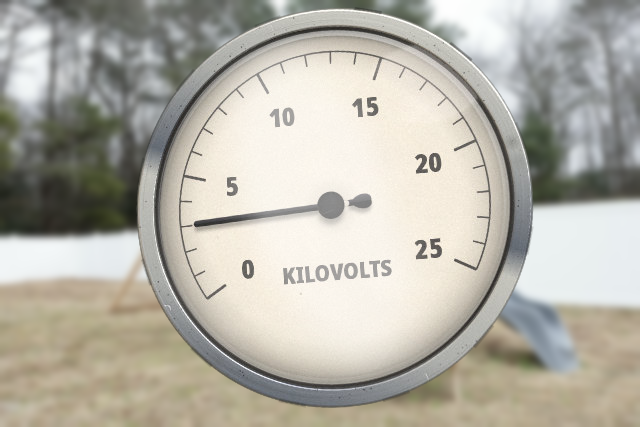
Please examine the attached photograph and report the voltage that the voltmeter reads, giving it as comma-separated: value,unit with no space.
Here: 3,kV
